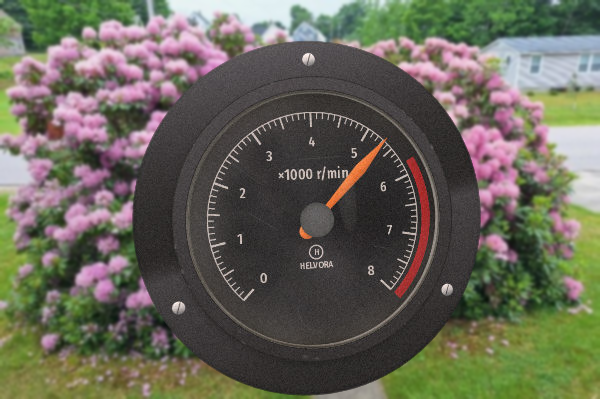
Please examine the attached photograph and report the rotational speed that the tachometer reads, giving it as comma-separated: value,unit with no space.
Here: 5300,rpm
